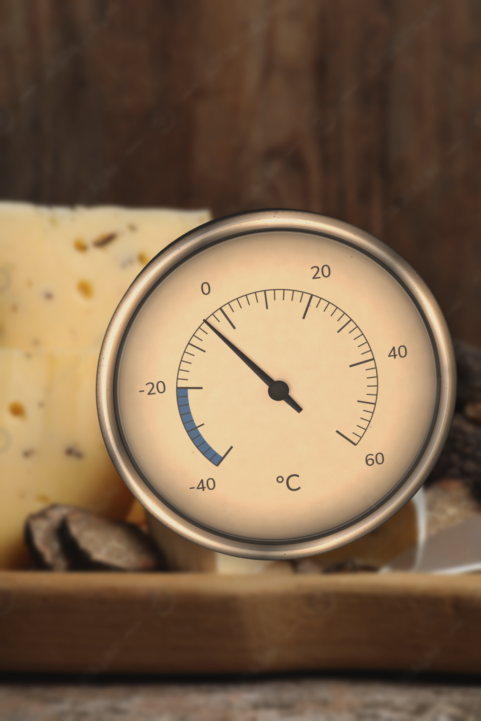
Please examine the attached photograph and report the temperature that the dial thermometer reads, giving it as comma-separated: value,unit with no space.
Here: -4,°C
